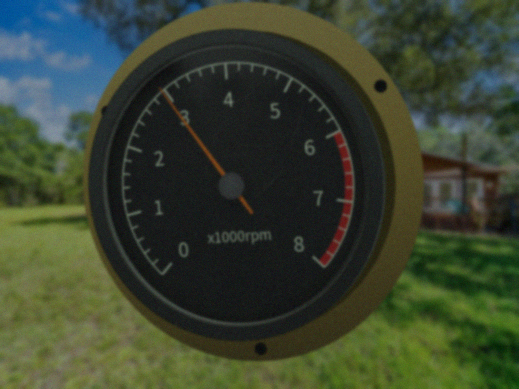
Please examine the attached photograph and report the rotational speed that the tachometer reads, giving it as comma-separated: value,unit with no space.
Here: 3000,rpm
